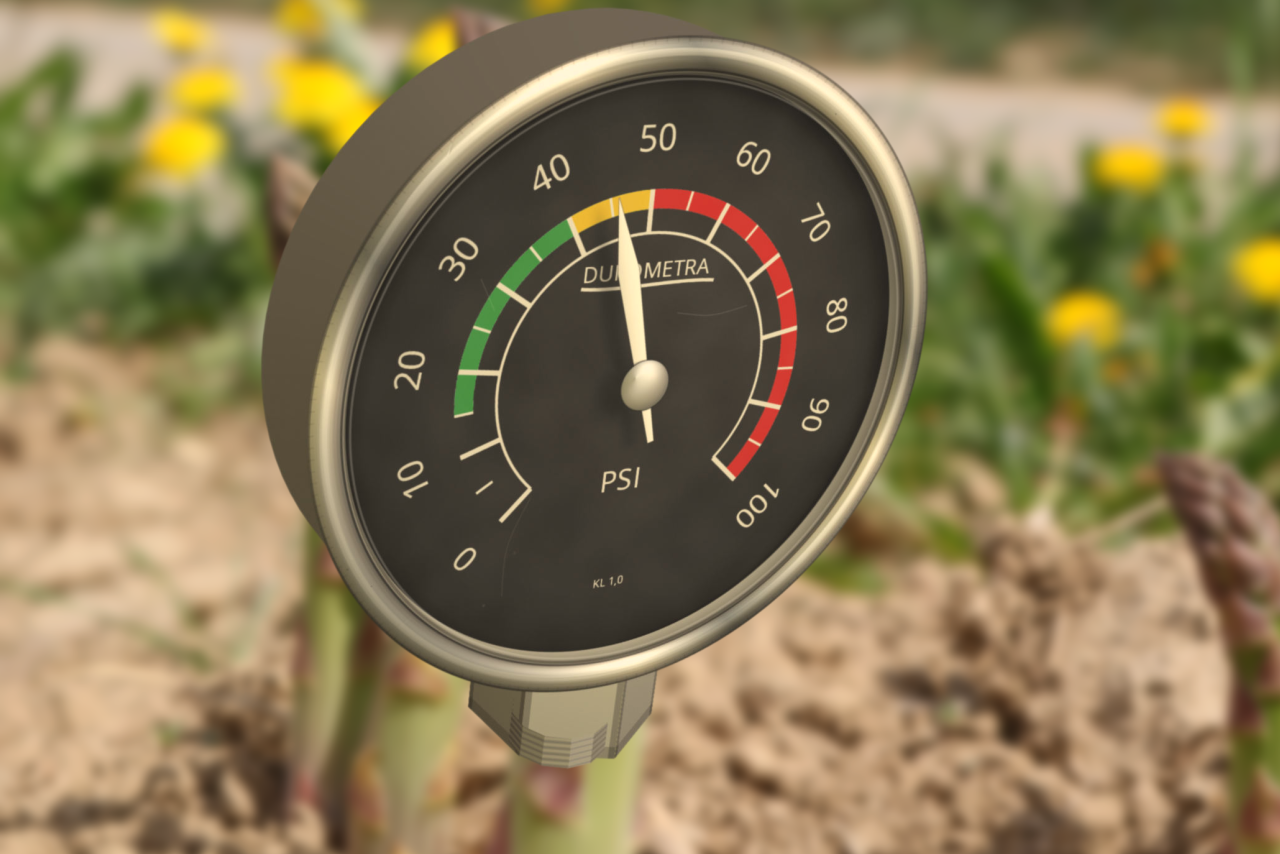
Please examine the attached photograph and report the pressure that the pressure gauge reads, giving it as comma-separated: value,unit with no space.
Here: 45,psi
